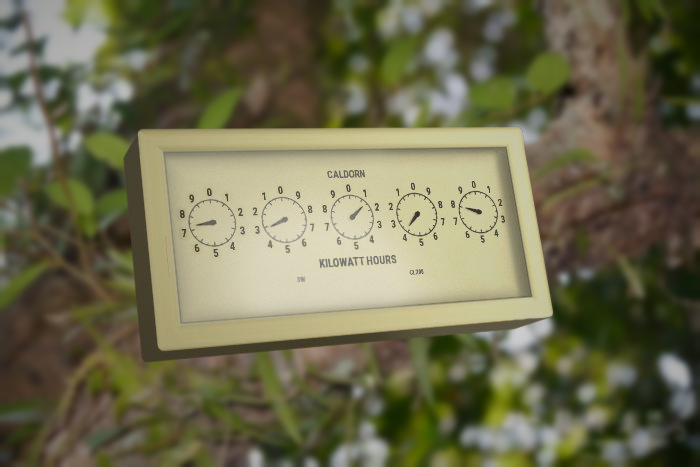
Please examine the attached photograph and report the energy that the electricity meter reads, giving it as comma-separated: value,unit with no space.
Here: 73138,kWh
